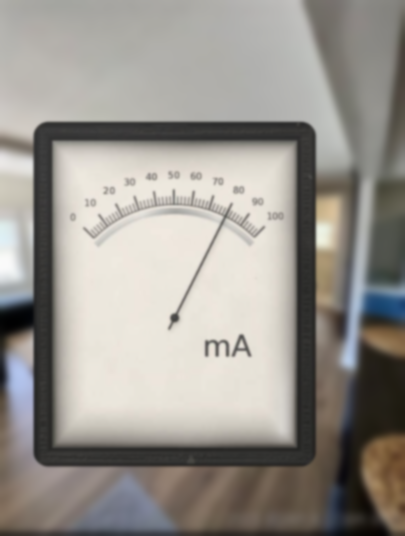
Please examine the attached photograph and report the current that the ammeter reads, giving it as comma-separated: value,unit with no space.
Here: 80,mA
